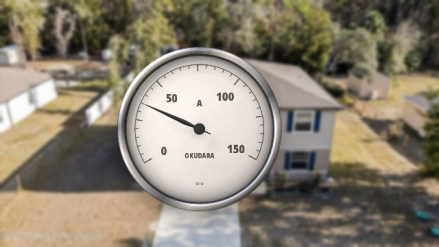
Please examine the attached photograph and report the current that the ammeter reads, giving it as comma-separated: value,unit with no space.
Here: 35,A
